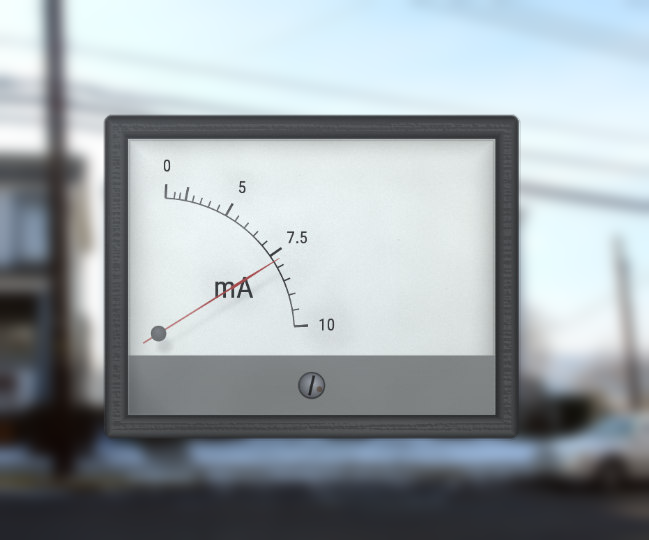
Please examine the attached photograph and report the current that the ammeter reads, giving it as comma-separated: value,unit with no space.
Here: 7.75,mA
